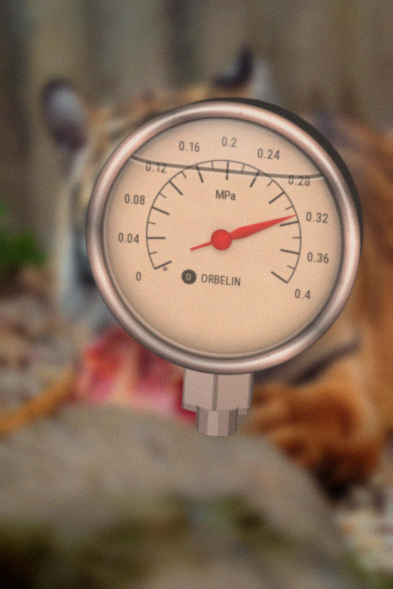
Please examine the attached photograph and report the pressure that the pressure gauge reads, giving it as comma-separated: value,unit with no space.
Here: 0.31,MPa
